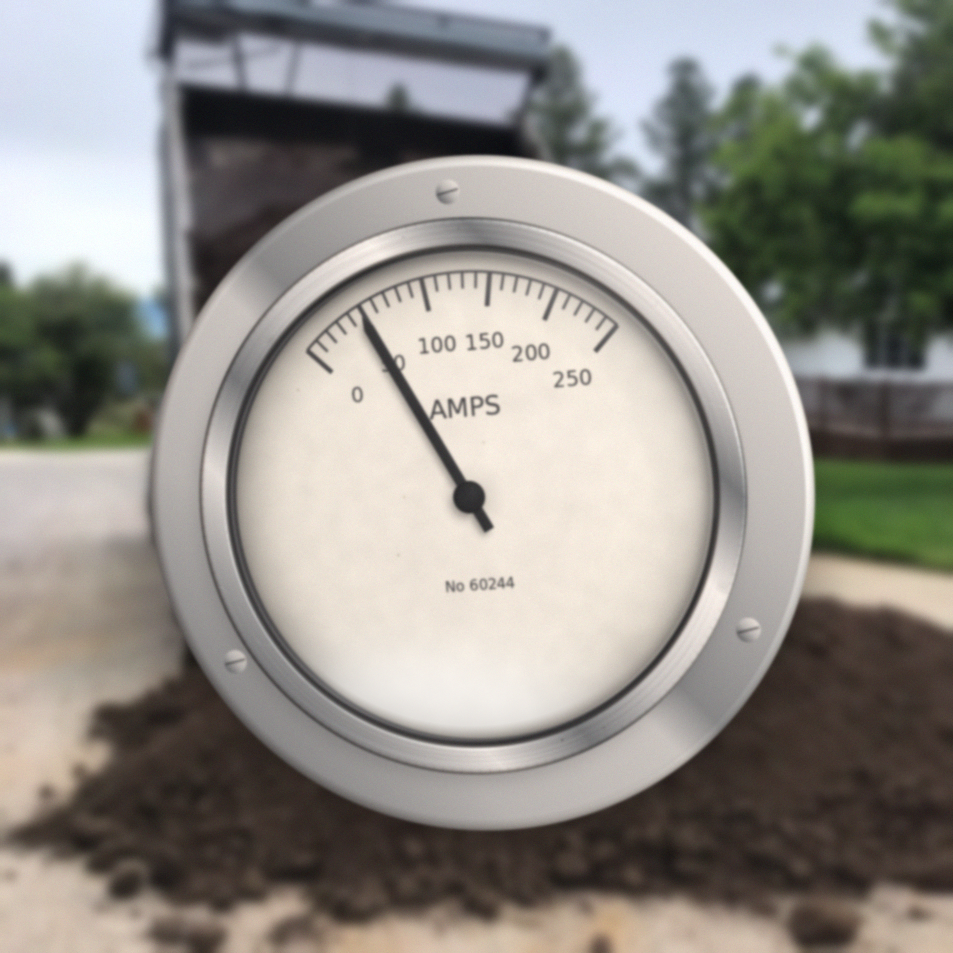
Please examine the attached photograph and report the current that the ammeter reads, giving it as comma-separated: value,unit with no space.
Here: 50,A
